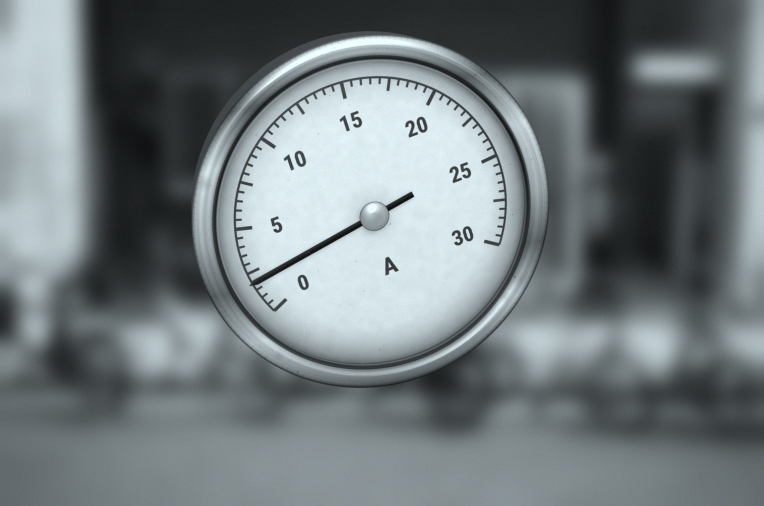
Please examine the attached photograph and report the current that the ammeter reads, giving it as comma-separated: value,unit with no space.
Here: 2,A
